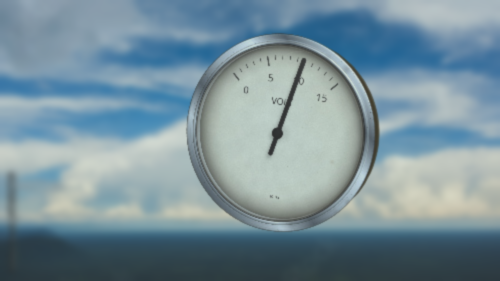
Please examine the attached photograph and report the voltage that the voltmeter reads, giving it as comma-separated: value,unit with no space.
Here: 10,V
